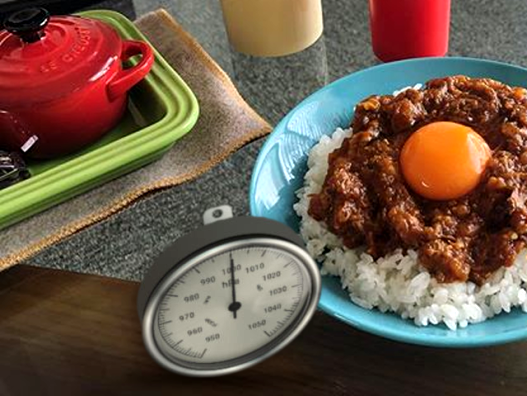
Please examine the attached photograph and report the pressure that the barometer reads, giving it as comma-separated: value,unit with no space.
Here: 1000,hPa
